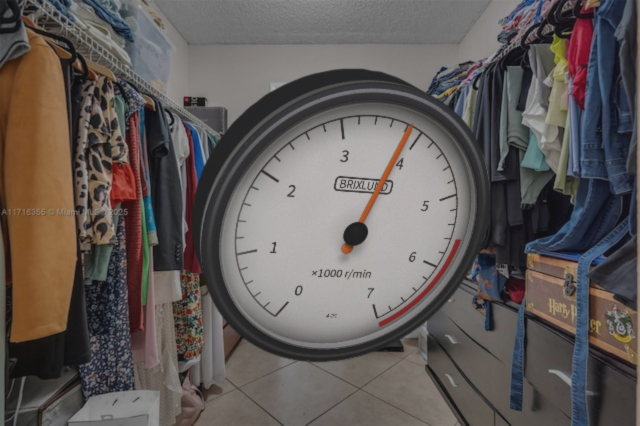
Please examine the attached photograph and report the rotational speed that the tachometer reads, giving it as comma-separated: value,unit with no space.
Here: 3800,rpm
